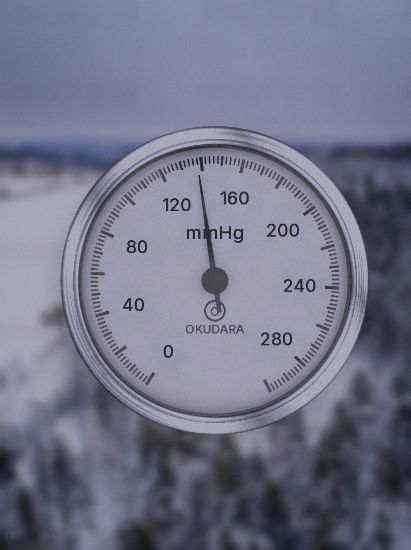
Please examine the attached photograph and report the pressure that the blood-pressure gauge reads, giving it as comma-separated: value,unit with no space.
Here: 138,mmHg
